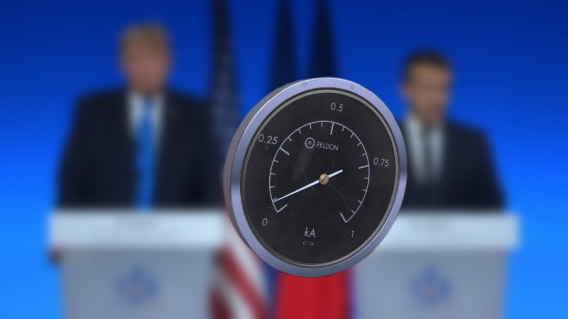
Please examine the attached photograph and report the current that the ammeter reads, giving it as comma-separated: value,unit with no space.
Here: 0.05,kA
